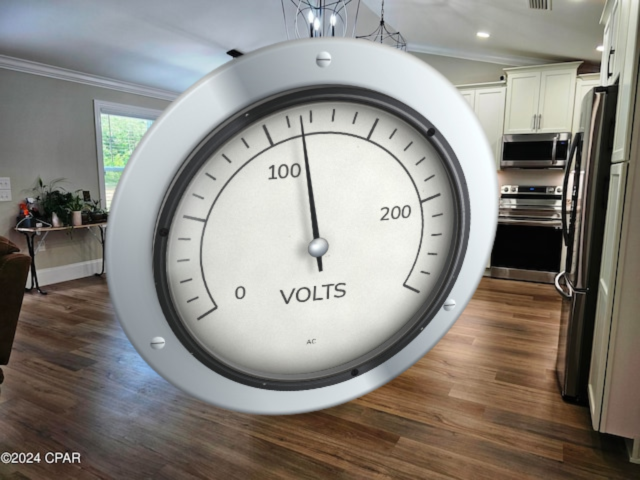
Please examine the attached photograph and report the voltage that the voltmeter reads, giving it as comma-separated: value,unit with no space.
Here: 115,V
